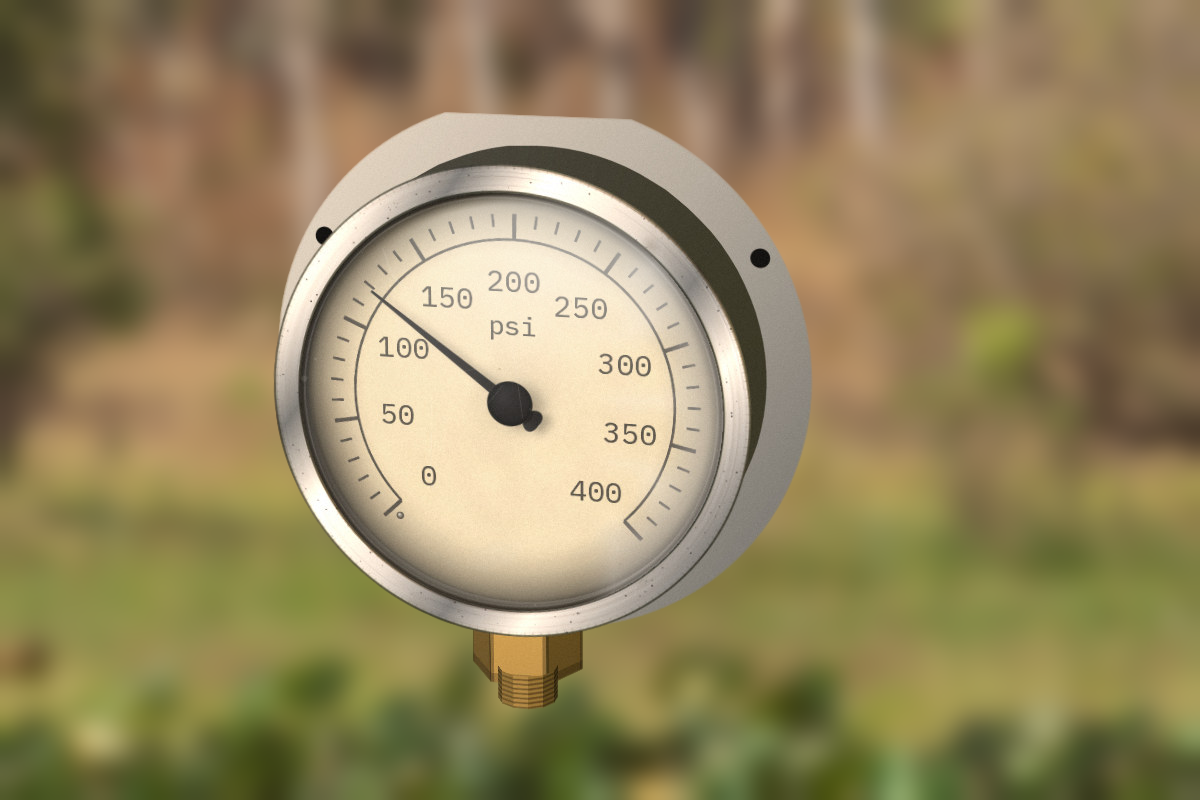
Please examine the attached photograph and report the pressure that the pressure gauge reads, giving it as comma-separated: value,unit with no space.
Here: 120,psi
